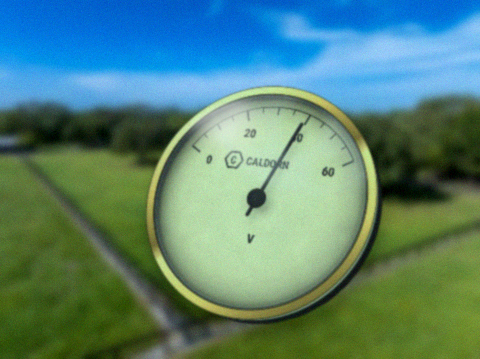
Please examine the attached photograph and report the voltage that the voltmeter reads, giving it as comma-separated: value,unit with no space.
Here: 40,V
